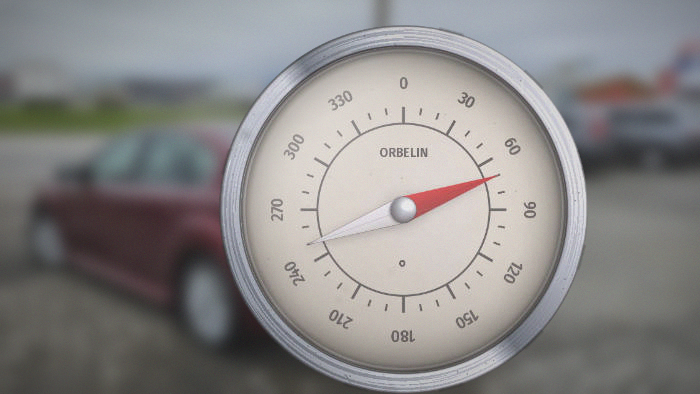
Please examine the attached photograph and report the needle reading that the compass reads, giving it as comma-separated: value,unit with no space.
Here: 70,°
